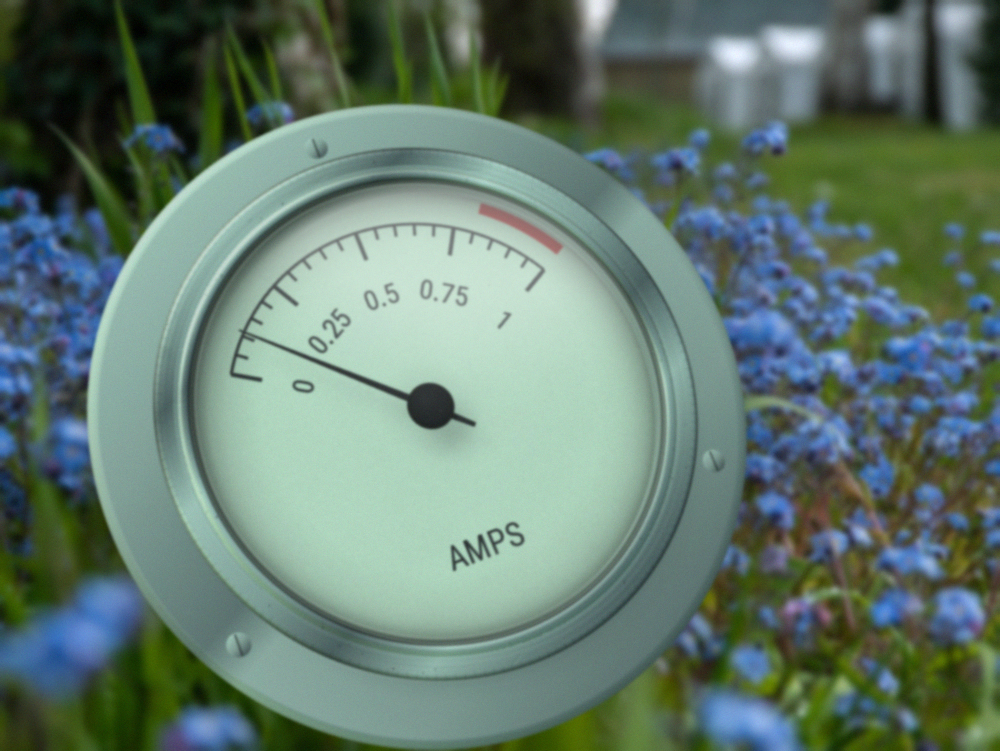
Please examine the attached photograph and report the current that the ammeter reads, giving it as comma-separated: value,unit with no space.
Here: 0.1,A
